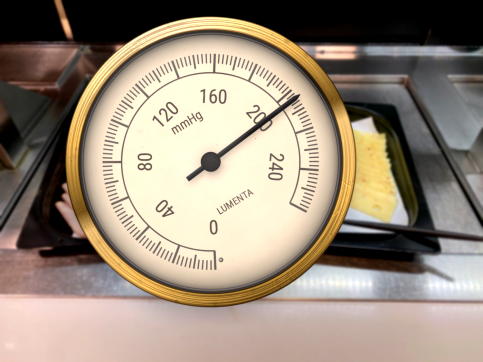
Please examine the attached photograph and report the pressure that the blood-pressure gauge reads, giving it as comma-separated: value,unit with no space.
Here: 204,mmHg
